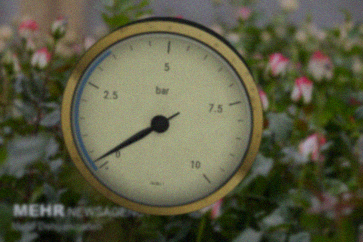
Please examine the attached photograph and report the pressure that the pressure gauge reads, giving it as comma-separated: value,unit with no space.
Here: 0.25,bar
